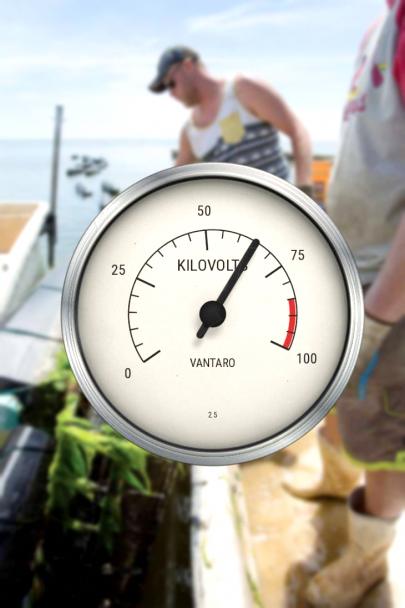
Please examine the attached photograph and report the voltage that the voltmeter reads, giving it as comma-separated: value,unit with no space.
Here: 65,kV
